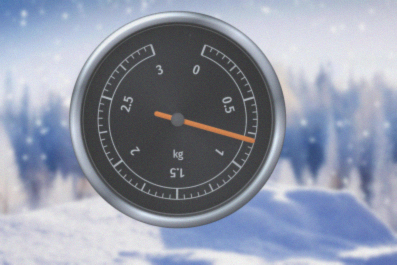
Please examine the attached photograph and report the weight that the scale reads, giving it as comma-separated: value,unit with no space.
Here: 0.8,kg
